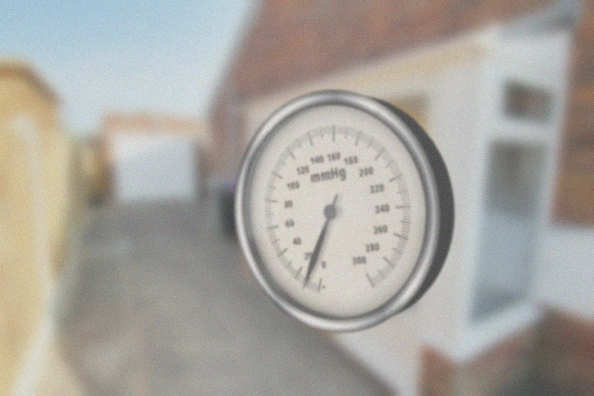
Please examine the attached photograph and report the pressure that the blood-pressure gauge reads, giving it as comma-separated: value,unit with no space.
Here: 10,mmHg
